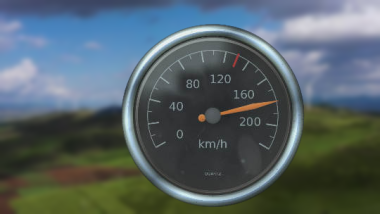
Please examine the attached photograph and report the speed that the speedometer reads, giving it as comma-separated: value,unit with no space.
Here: 180,km/h
